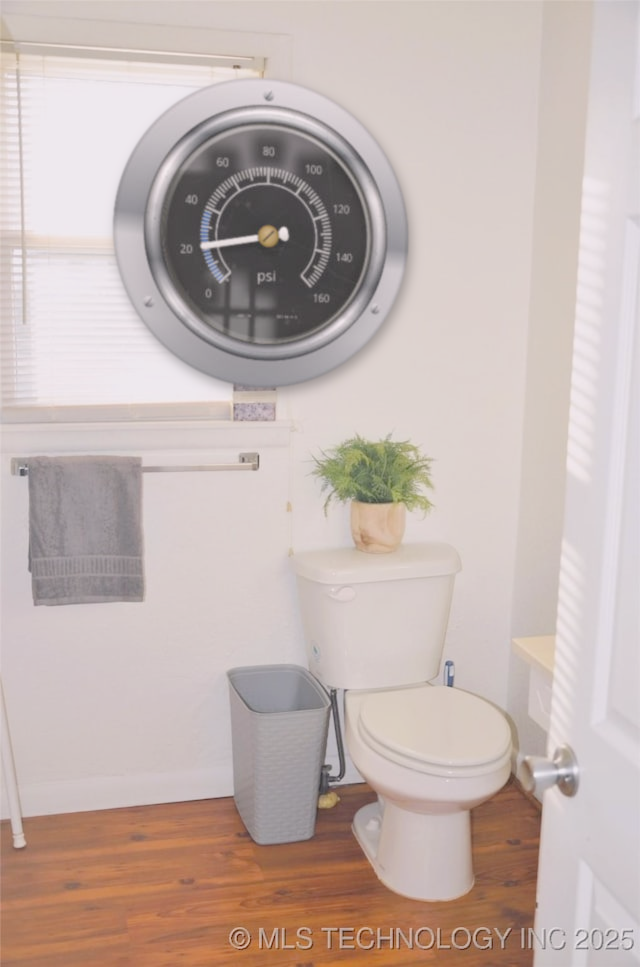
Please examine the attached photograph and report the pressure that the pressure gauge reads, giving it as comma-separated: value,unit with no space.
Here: 20,psi
